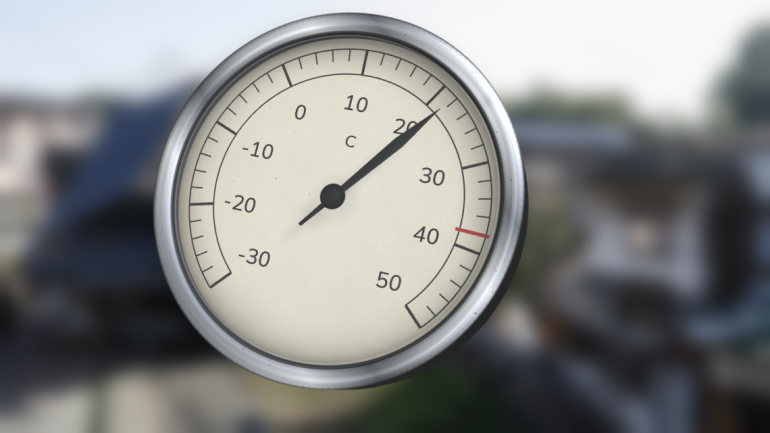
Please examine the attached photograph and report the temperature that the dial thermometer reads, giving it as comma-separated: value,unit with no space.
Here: 22,°C
